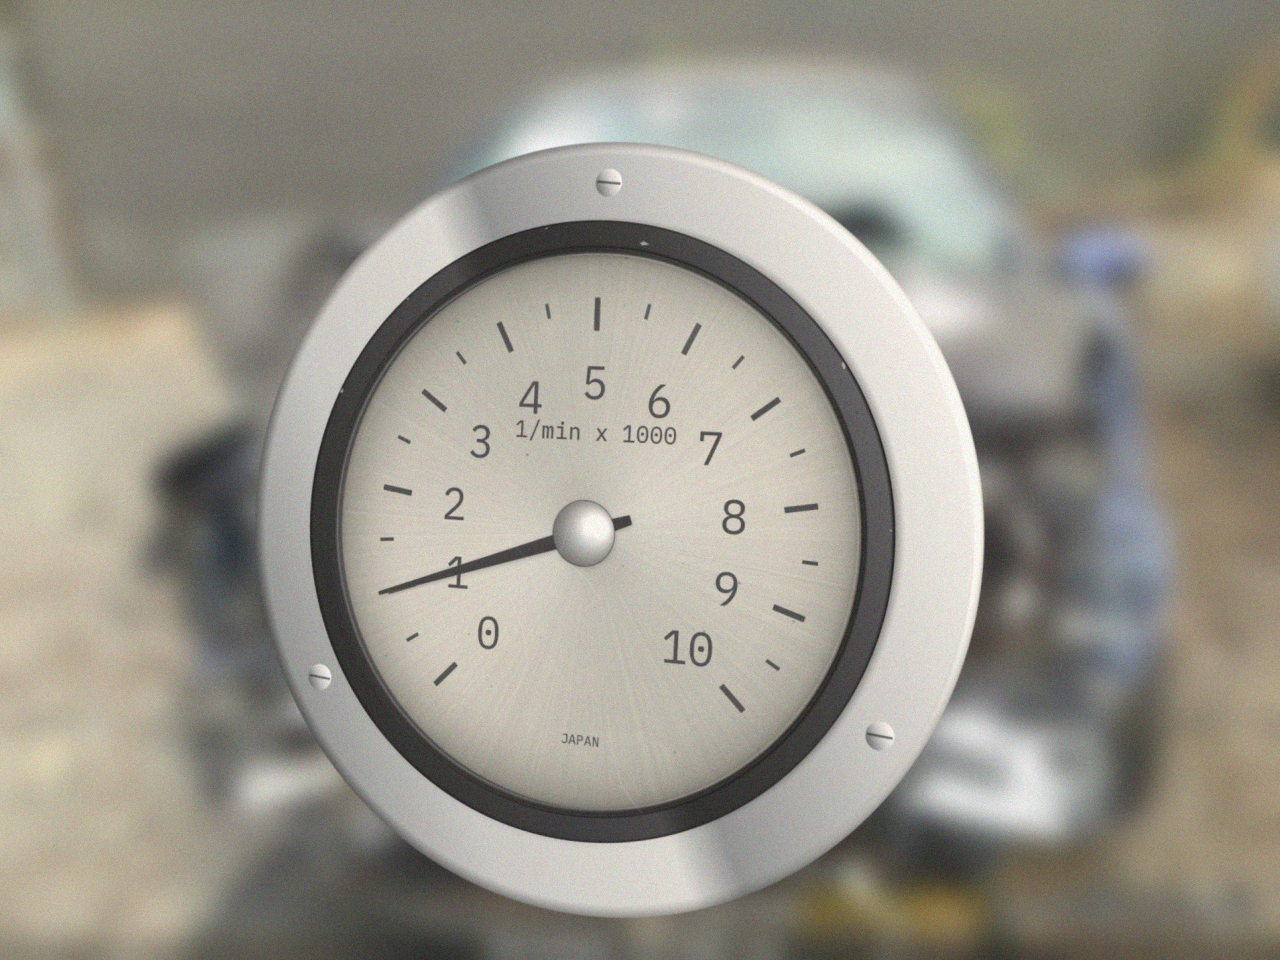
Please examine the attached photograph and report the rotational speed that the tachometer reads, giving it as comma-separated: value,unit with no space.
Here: 1000,rpm
